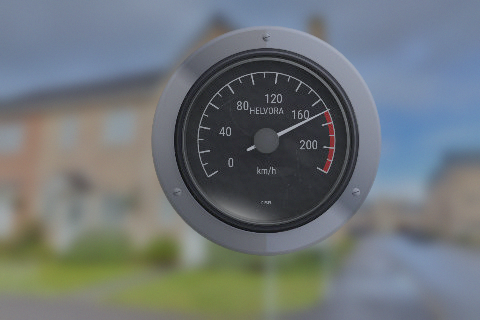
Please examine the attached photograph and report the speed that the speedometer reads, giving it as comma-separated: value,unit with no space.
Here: 170,km/h
